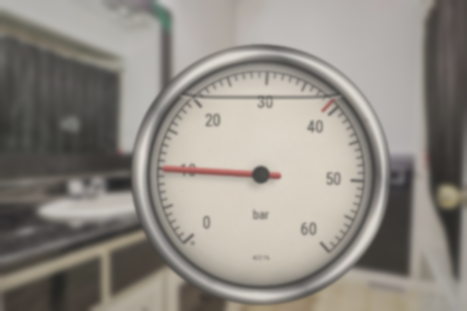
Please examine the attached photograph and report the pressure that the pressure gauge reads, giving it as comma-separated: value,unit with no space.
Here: 10,bar
